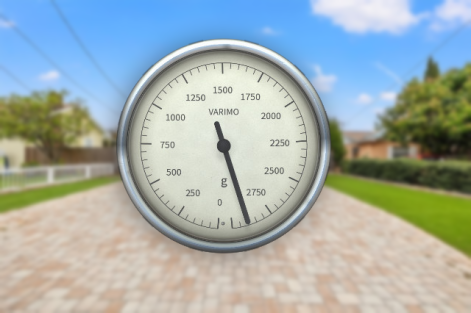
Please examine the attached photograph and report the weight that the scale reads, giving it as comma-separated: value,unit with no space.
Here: 2900,g
